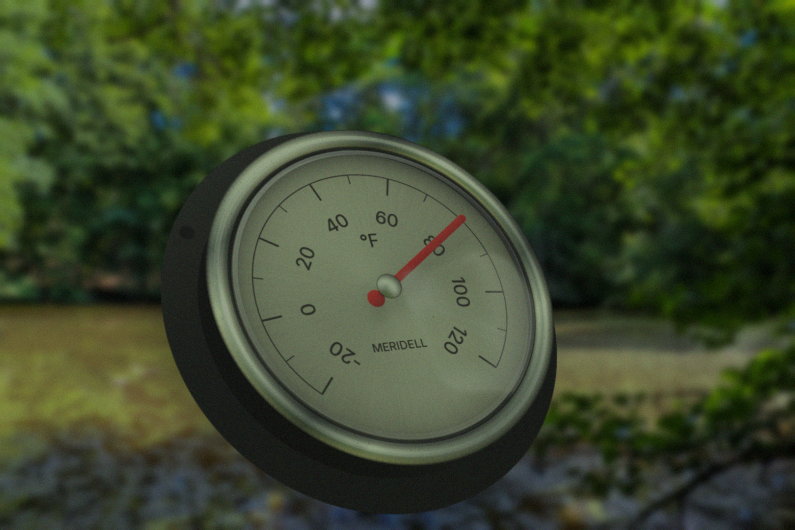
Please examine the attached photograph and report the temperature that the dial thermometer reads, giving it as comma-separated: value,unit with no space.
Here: 80,°F
